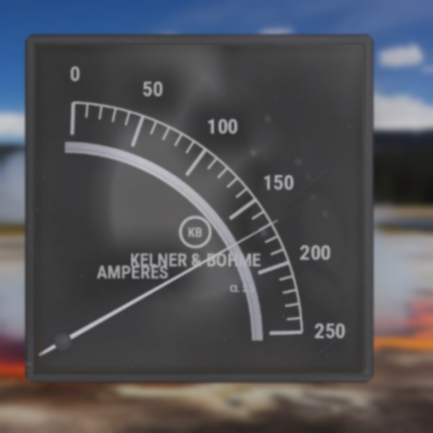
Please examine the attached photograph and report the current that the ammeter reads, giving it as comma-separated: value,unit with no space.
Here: 170,A
